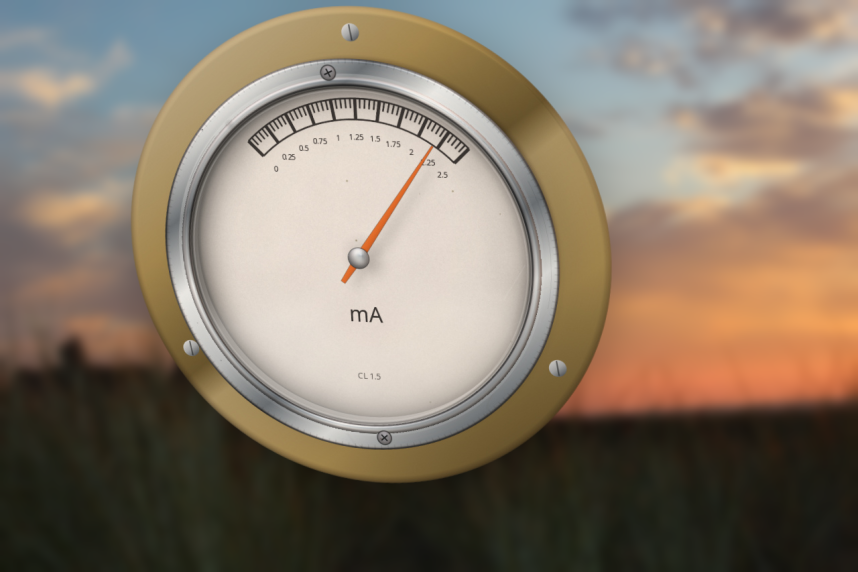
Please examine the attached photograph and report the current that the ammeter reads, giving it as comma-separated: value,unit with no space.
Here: 2.2,mA
